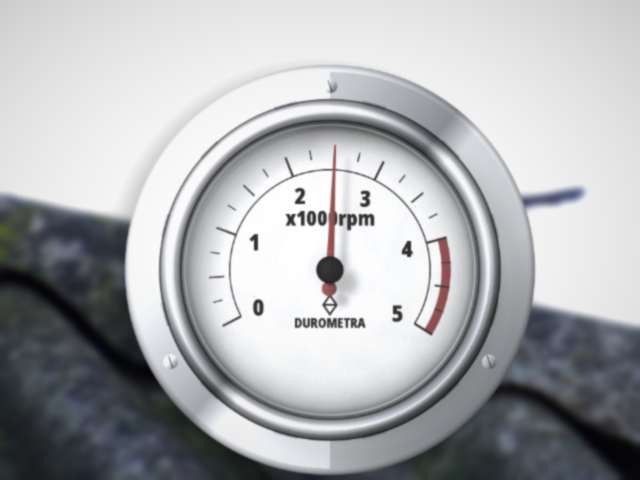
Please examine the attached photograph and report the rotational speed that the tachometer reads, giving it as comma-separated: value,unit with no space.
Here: 2500,rpm
